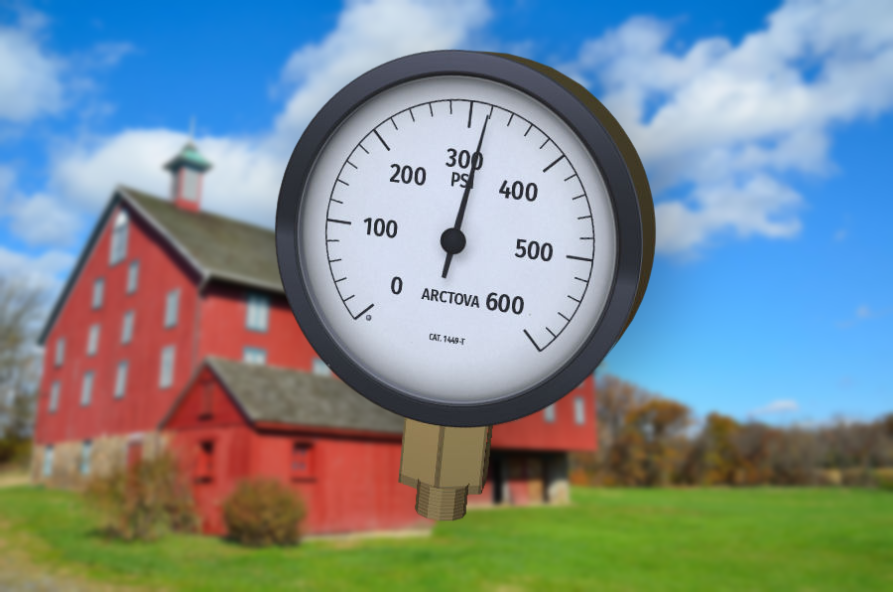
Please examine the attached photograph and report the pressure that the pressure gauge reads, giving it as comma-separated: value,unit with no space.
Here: 320,psi
